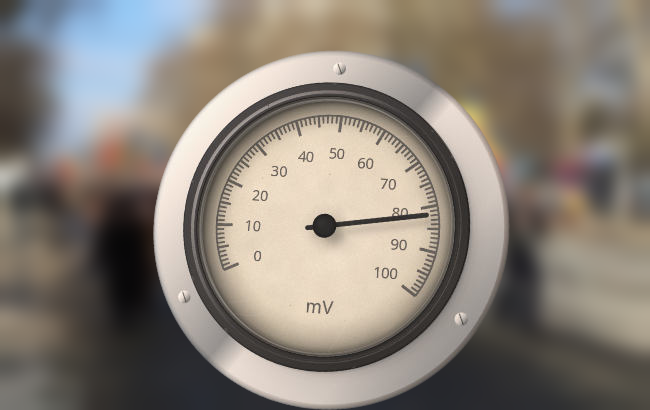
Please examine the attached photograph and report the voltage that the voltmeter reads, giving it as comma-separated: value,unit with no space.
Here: 82,mV
